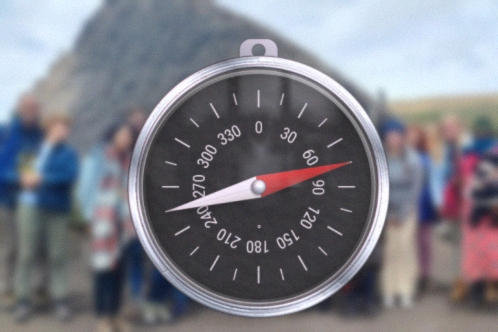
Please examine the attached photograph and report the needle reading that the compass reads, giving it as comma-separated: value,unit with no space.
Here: 75,°
